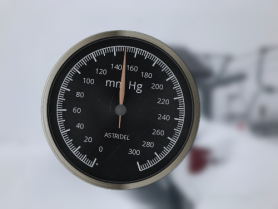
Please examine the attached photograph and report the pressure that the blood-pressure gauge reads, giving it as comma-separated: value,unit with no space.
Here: 150,mmHg
